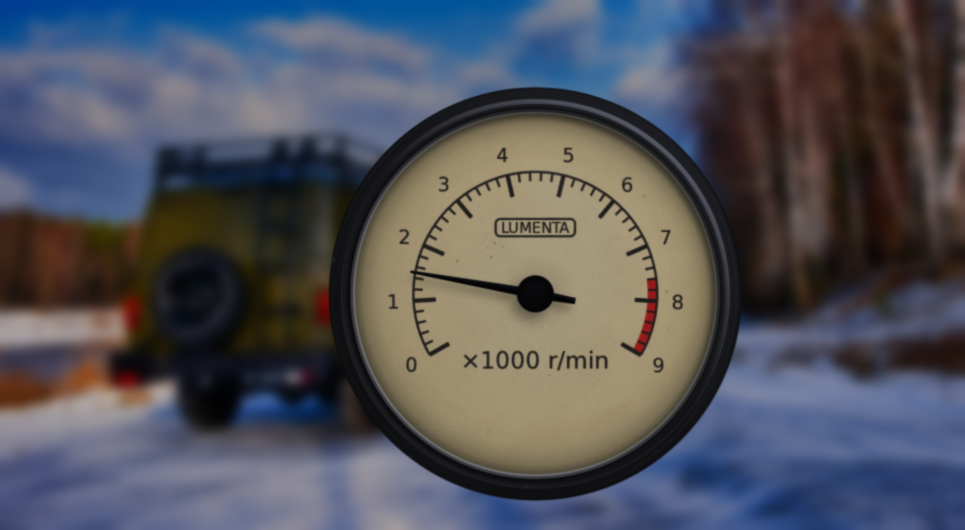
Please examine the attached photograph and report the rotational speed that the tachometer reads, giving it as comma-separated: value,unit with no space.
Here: 1500,rpm
